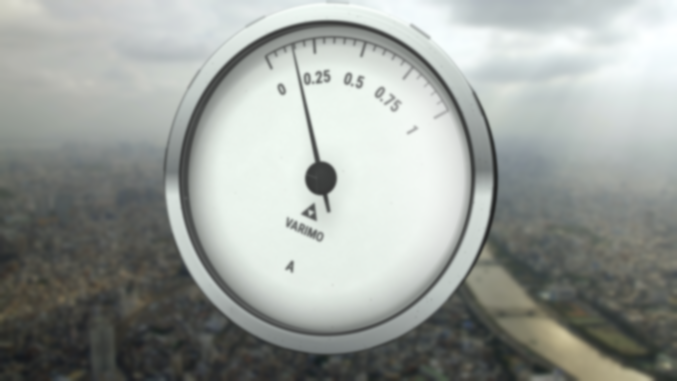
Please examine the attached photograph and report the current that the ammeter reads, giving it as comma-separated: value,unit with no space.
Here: 0.15,A
